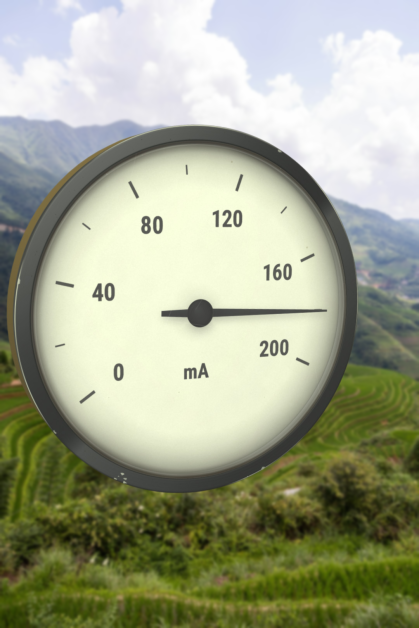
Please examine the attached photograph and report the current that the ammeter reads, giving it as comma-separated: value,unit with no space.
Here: 180,mA
